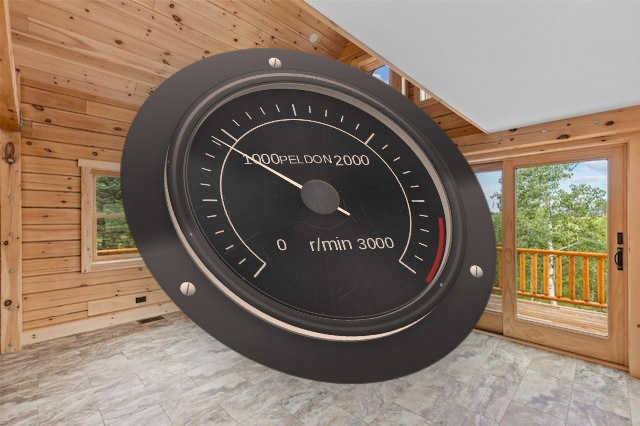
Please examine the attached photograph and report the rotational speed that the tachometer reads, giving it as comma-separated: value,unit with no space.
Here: 900,rpm
